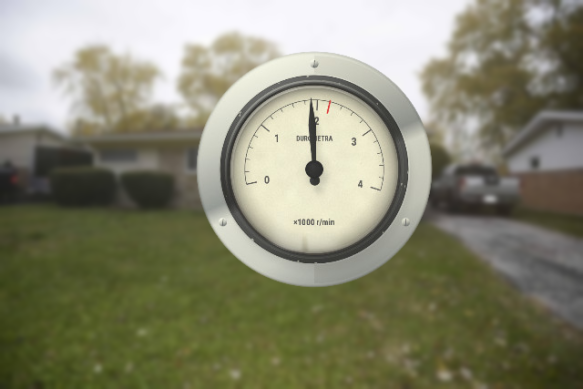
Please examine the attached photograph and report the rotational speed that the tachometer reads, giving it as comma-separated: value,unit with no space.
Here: 1900,rpm
